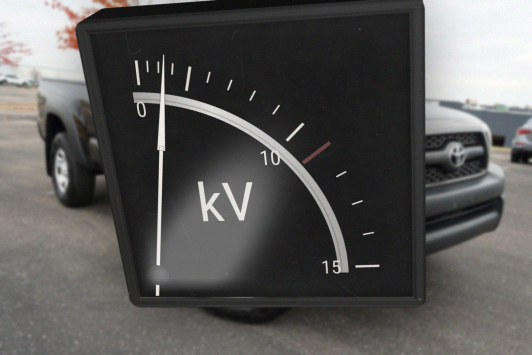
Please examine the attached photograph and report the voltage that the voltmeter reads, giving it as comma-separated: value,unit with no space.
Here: 3.5,kV
